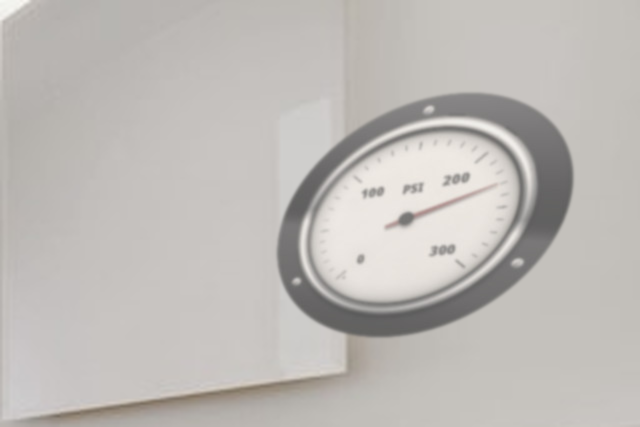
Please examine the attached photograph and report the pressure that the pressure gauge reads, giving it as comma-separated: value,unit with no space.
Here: 230,psi
